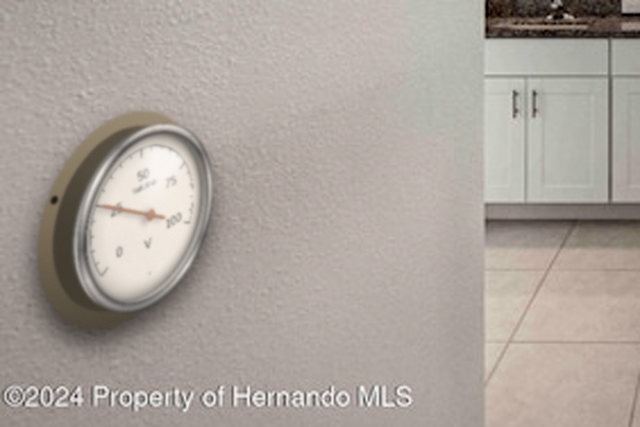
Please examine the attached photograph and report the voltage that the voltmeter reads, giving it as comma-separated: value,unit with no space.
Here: 25,V
